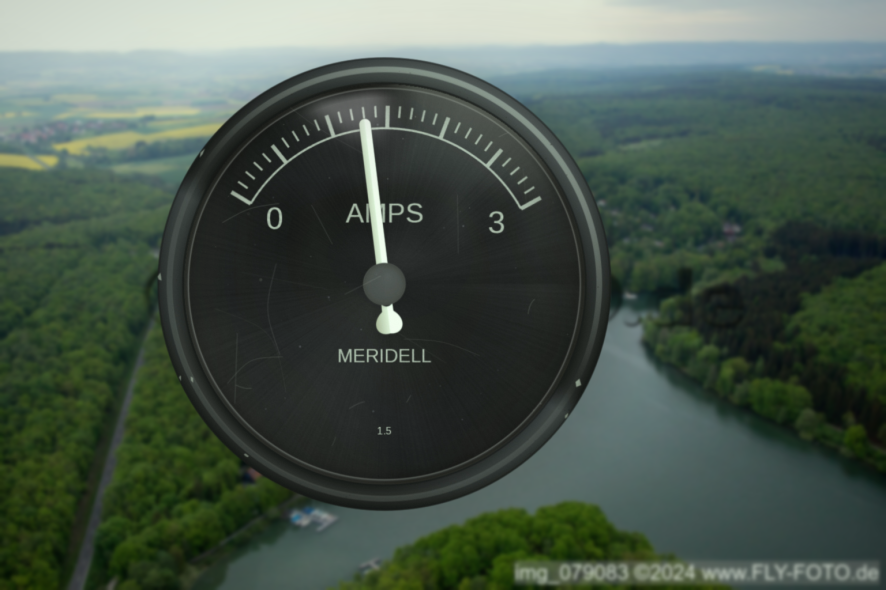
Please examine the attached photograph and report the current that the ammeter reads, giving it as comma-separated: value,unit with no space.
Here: 1.3,A
